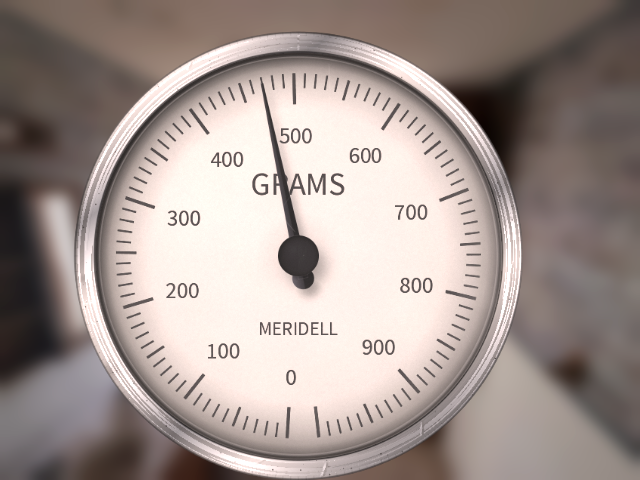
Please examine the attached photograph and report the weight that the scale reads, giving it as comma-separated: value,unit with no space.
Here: 470,g
